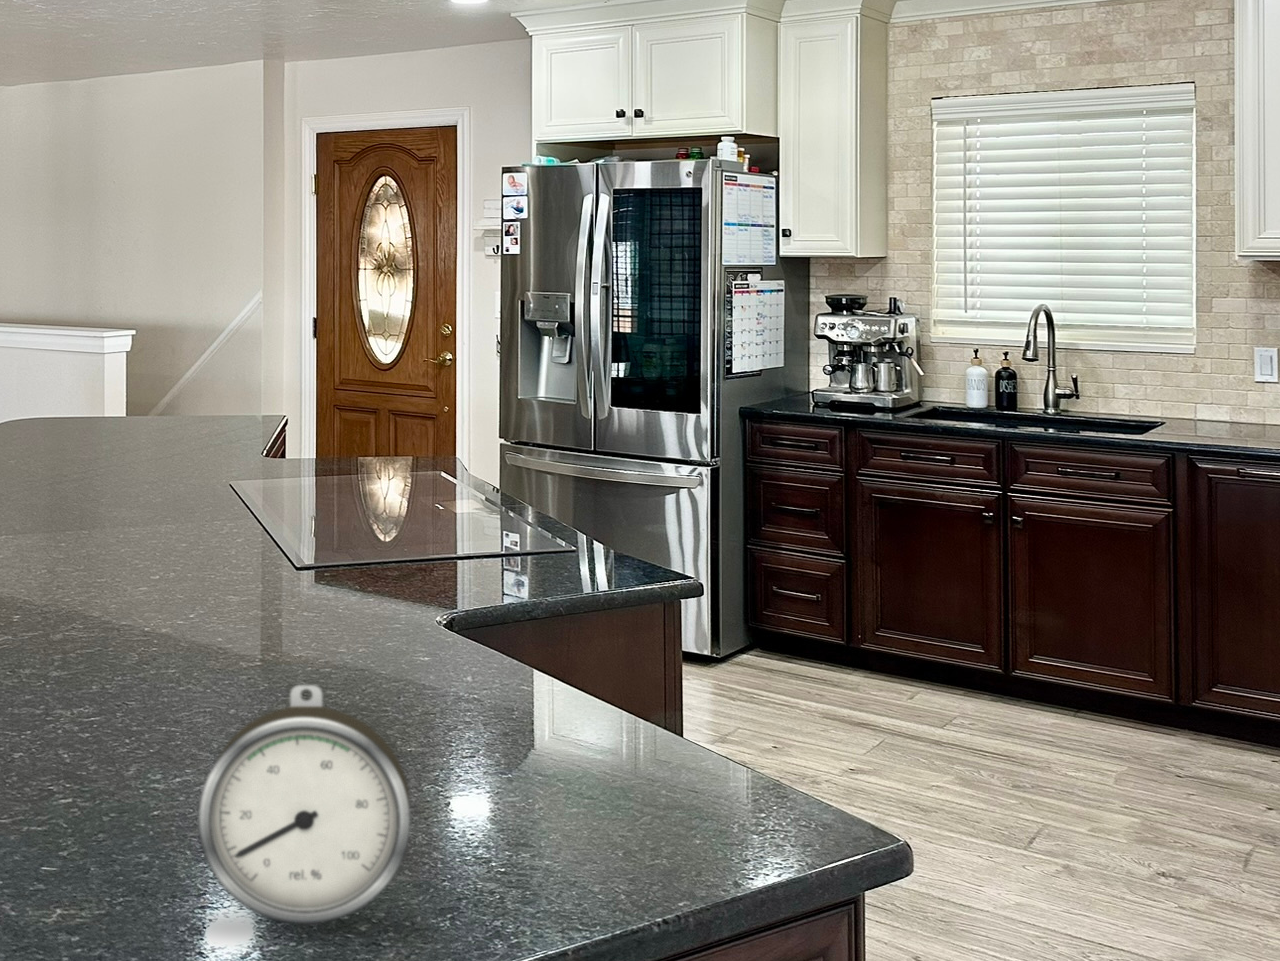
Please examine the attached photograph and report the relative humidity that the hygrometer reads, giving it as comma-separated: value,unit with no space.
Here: 8,%
